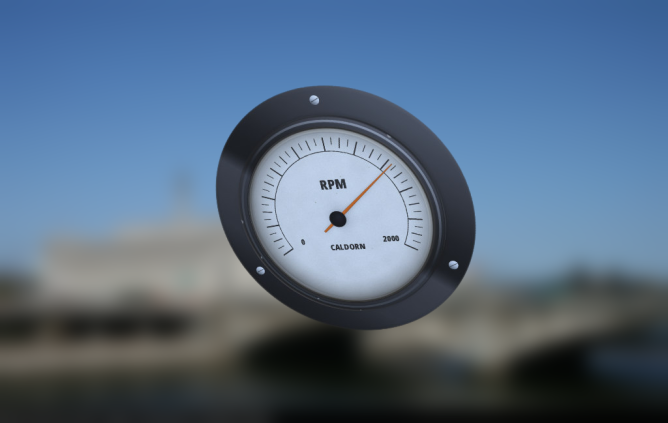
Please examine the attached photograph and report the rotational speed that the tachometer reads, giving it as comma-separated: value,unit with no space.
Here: 1425,rpm
